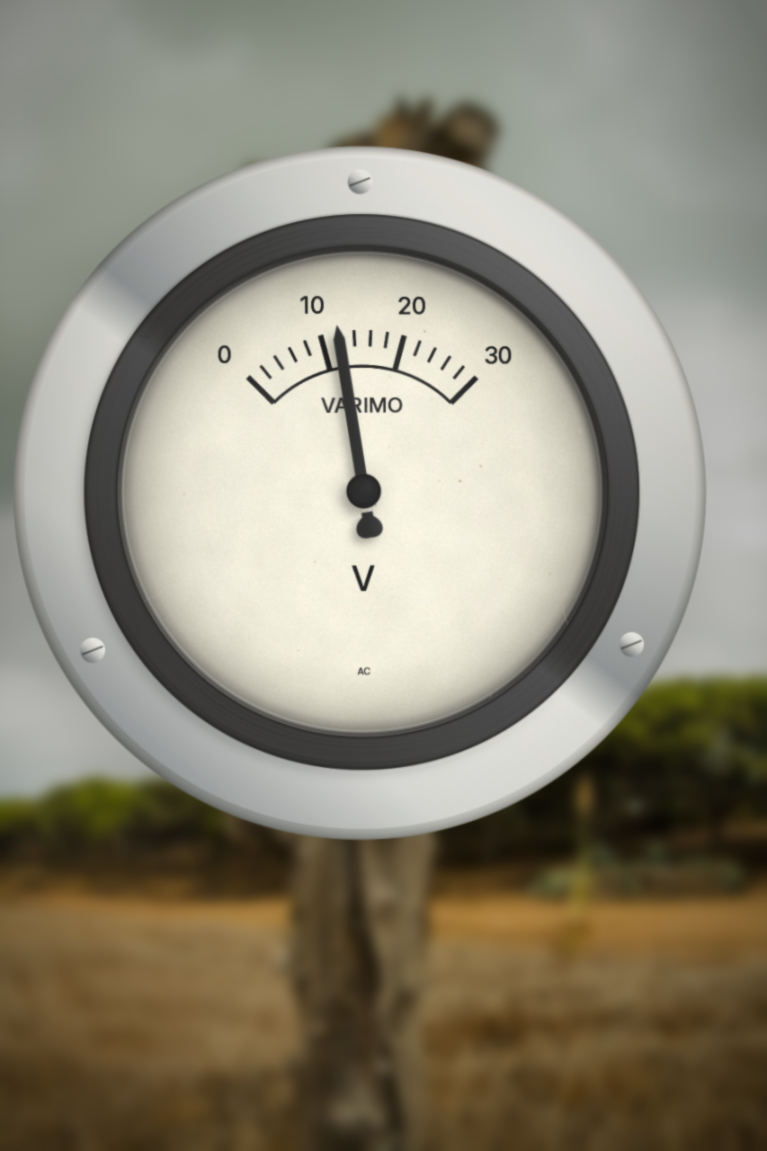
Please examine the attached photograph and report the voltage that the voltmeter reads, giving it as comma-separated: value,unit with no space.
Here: 12,V
